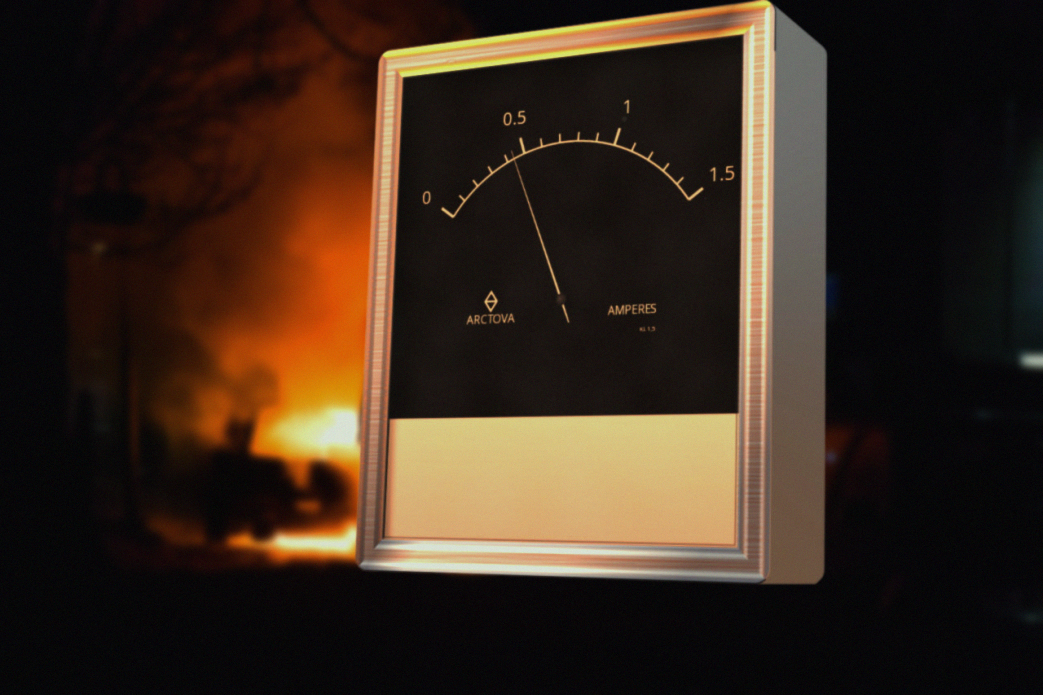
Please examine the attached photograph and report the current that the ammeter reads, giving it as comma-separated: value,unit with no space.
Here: 0.45,A
